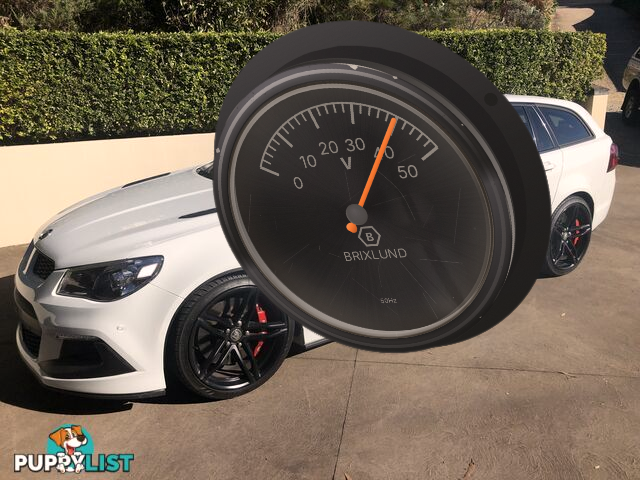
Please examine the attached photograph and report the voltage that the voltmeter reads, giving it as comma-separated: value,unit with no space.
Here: 40,V
